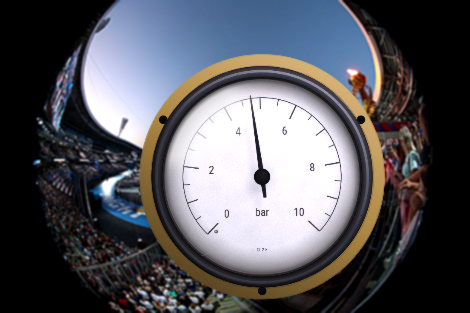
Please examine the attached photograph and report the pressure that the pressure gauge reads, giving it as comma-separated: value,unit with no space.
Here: 4.75,bar
